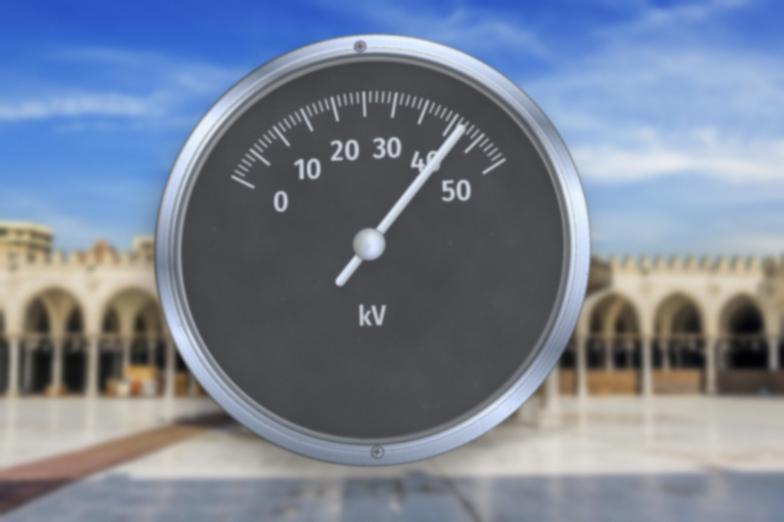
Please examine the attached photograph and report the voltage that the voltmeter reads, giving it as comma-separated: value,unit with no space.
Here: 42,kV
